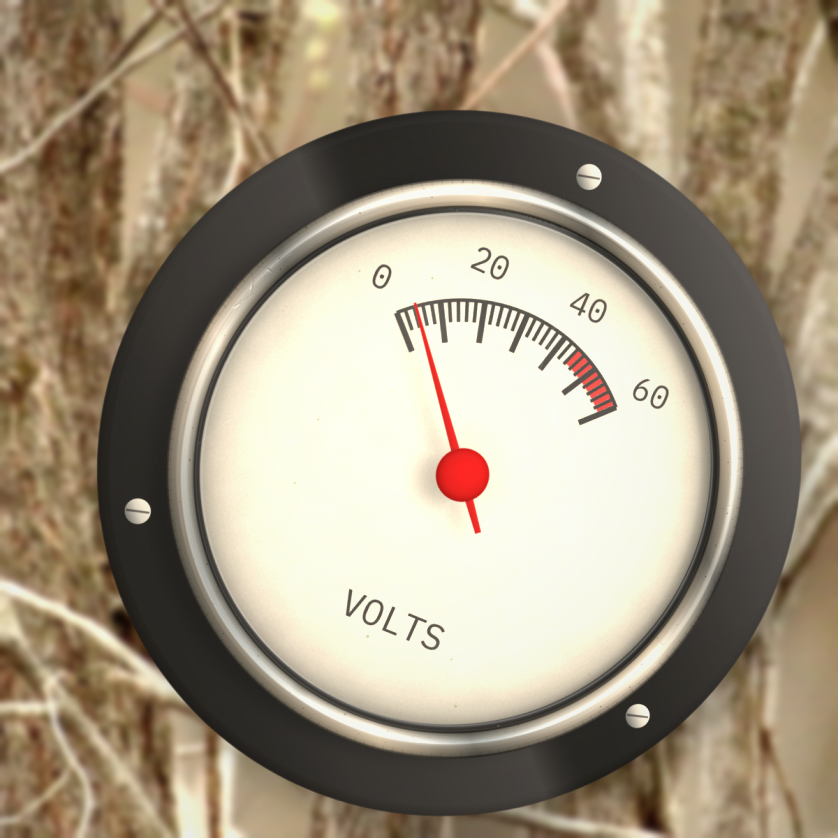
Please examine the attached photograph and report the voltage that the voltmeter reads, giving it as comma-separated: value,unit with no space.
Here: 4,V
